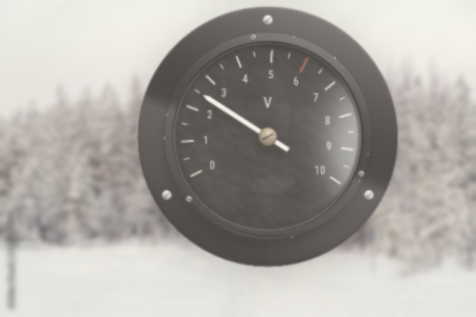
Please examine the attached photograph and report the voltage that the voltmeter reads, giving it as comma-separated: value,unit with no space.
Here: 2.5,V
